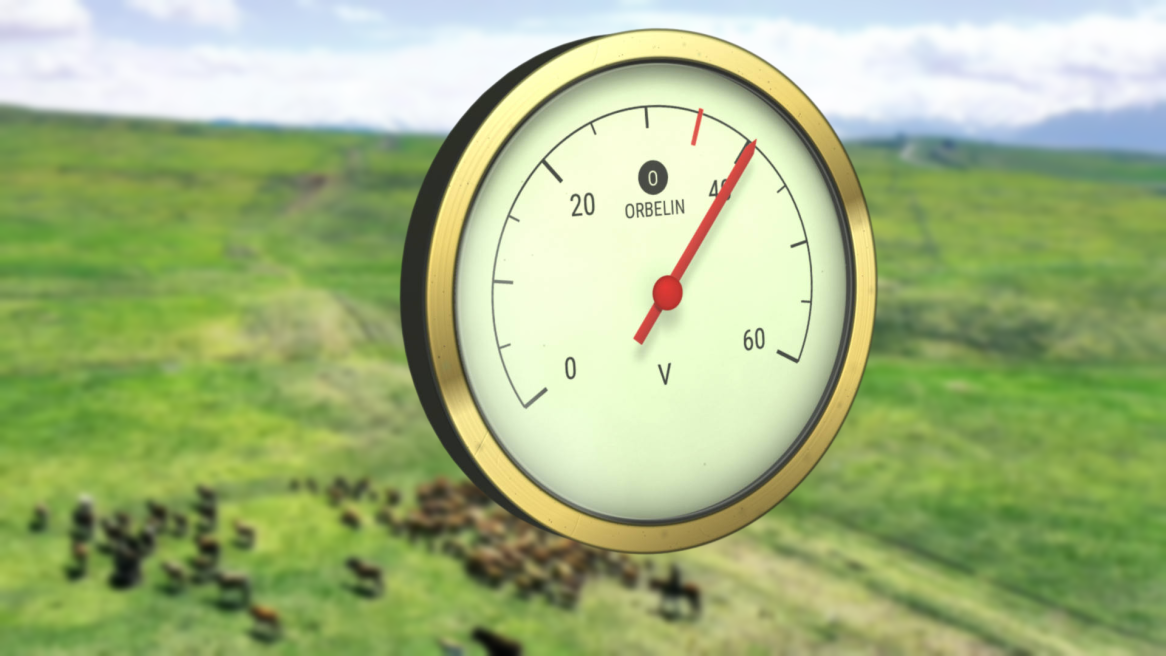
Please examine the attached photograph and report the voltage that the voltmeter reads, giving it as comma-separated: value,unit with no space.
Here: 40,V
